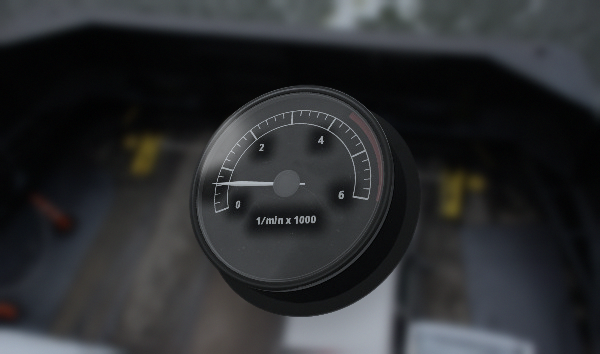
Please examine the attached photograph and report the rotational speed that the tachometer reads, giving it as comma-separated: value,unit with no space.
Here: 600,rpm
